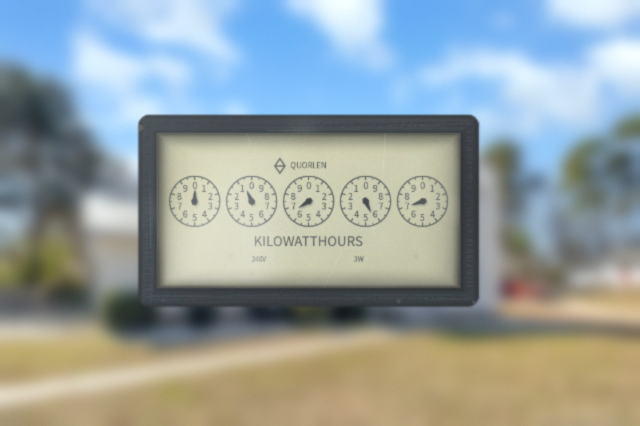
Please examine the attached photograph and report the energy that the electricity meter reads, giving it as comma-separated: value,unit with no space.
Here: 657,kWh
